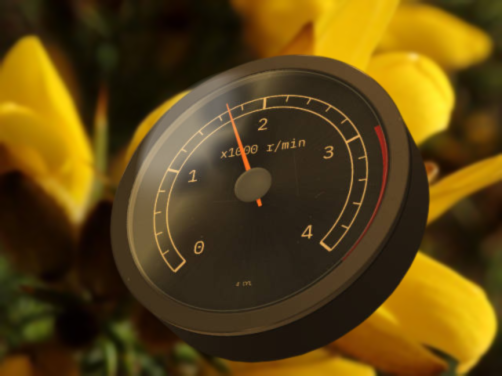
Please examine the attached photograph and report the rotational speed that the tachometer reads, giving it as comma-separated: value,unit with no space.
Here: 1700,rpm
